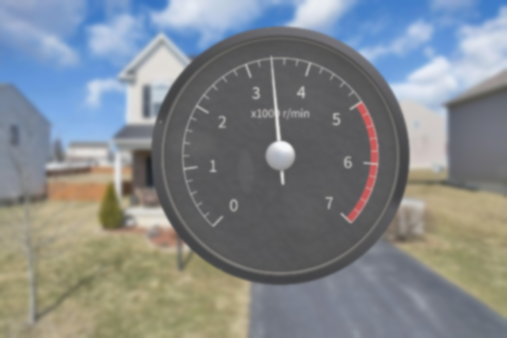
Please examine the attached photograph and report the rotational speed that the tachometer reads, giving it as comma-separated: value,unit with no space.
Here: 3400,rpm
